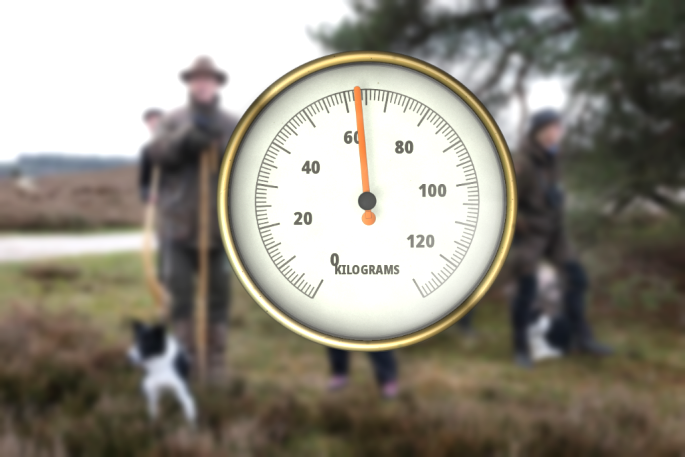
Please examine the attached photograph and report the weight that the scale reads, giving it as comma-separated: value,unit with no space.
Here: 63,kg
